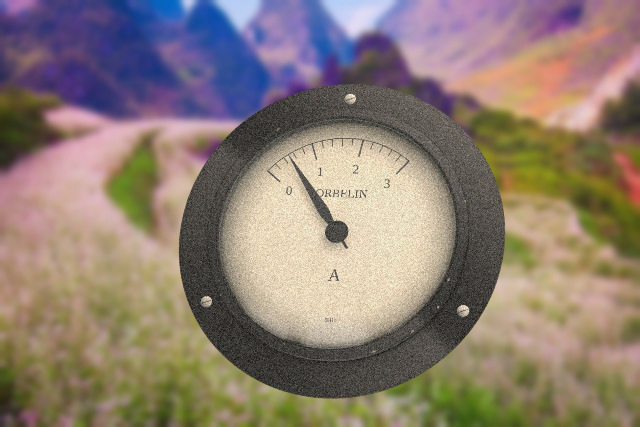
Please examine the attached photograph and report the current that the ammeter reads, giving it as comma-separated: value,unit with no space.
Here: 0.5,A
